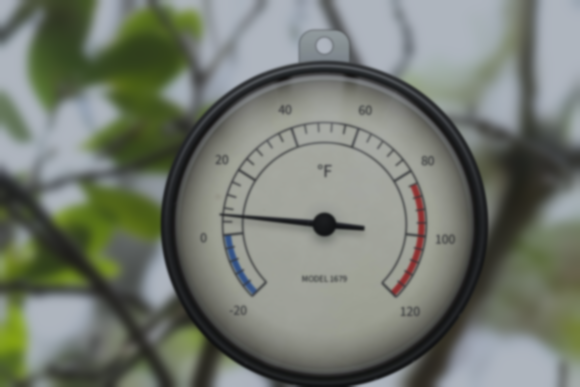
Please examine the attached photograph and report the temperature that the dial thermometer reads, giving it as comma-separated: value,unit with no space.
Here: 6,°F
